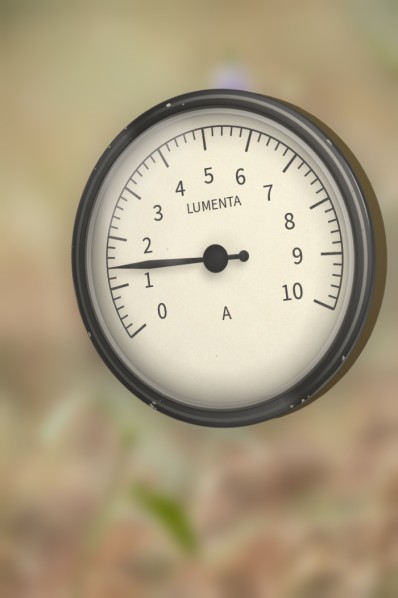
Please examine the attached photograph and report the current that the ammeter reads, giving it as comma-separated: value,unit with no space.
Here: 1.4,A
